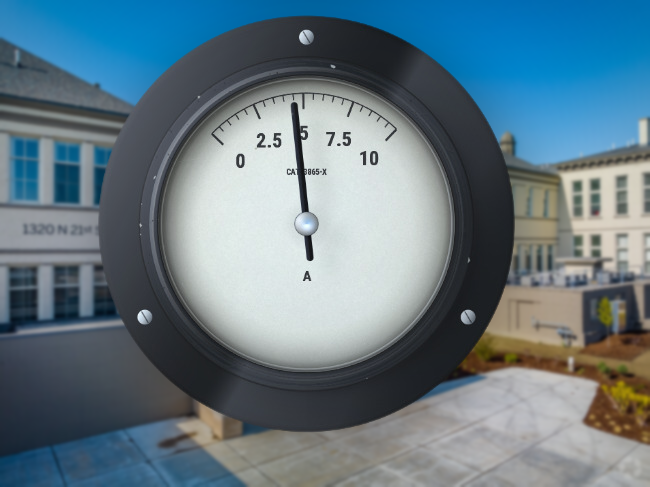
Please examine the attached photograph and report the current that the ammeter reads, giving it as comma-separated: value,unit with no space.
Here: 4.5,A
